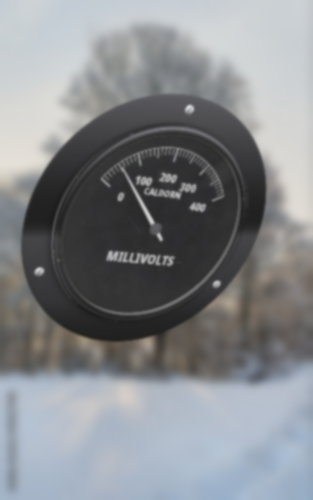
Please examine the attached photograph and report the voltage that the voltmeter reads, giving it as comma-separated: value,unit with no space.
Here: 50,mV
